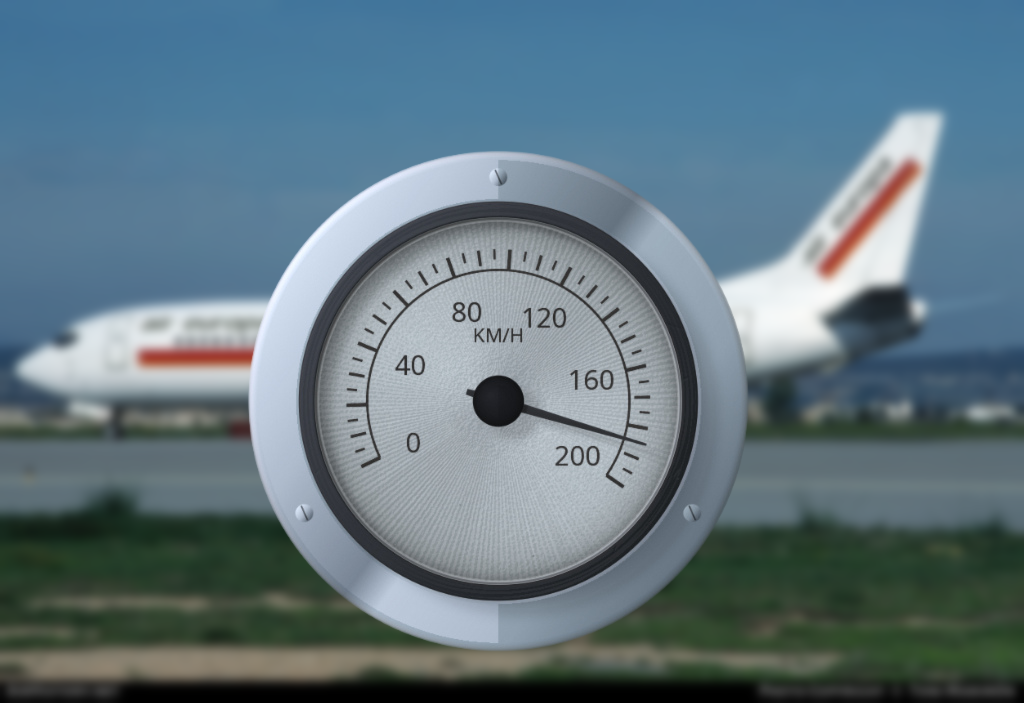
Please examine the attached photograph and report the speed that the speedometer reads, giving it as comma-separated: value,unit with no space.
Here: 185,km/h
